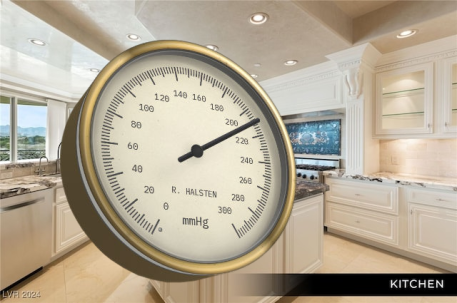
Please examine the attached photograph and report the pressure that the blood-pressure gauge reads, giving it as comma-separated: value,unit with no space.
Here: 210,mmHg
